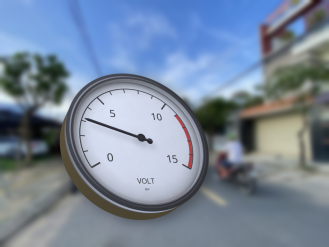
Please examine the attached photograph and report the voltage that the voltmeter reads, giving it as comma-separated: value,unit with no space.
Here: 3,V
